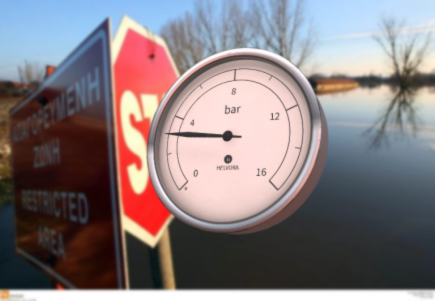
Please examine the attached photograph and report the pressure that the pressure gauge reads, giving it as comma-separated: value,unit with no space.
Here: 3,bar
